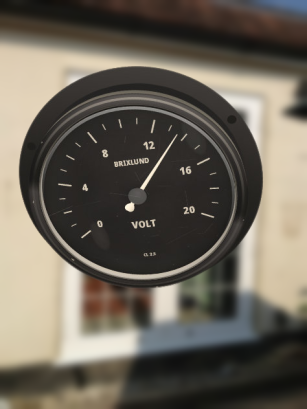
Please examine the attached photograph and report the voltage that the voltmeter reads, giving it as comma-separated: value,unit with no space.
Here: 13.5,V
